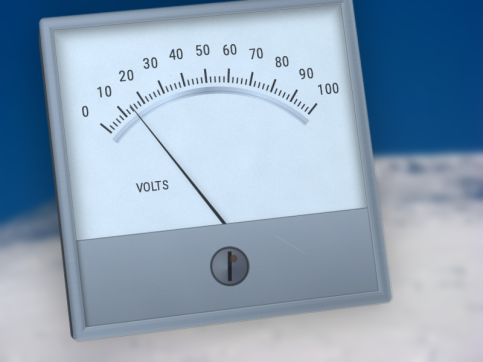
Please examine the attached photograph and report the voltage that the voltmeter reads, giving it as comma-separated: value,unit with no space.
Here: 14,V
